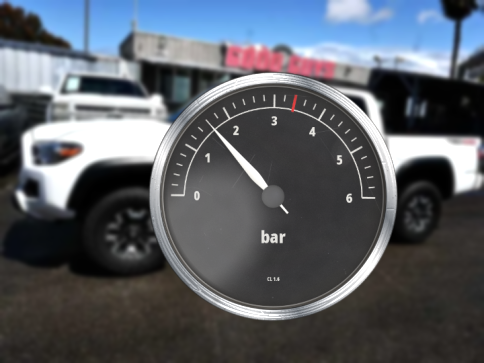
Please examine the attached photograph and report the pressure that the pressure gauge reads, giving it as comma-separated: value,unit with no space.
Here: 1.6,bar
